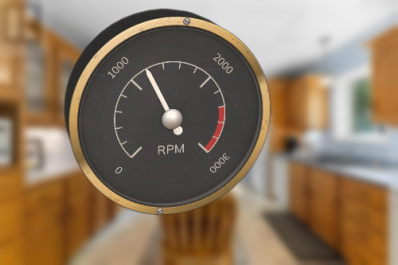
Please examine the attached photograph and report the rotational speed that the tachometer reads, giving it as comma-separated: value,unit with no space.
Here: 1200,rpm
